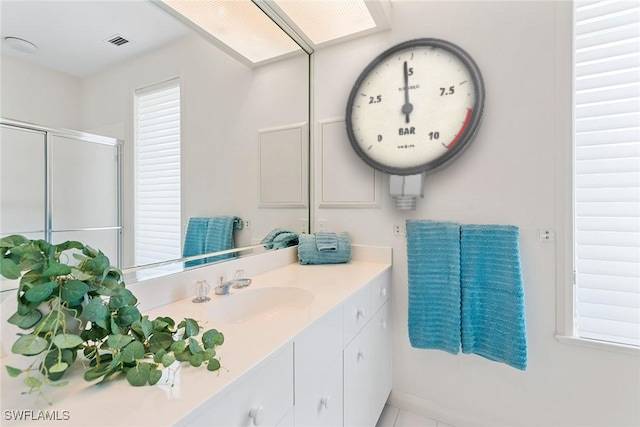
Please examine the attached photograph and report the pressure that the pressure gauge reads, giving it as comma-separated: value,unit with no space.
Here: 4.75,bar
